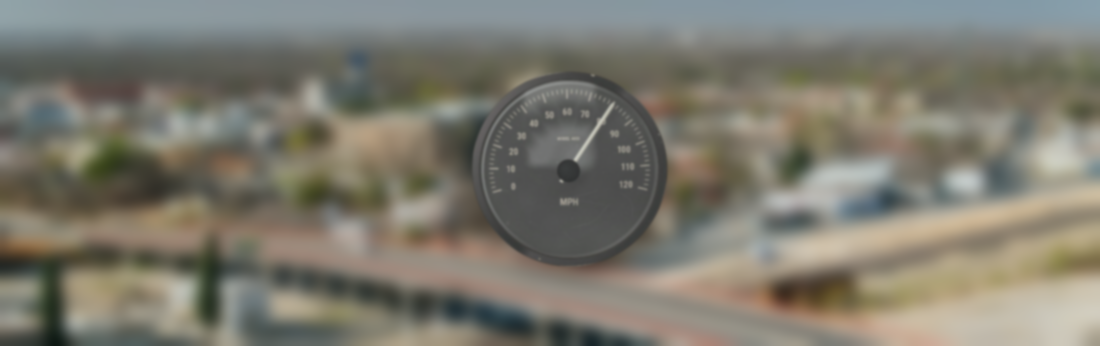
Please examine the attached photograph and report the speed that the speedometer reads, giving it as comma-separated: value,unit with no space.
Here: 80,mph
